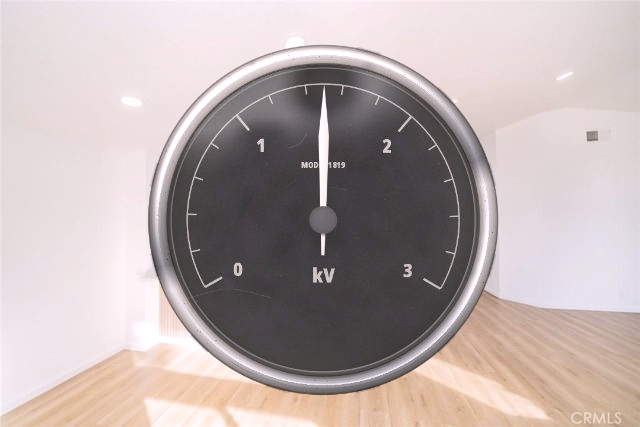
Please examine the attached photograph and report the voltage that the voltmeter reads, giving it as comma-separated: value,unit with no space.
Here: 1.5,kV
